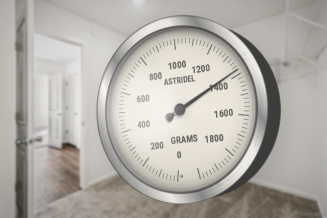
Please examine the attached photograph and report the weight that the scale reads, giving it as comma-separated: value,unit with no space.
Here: 1380,g
